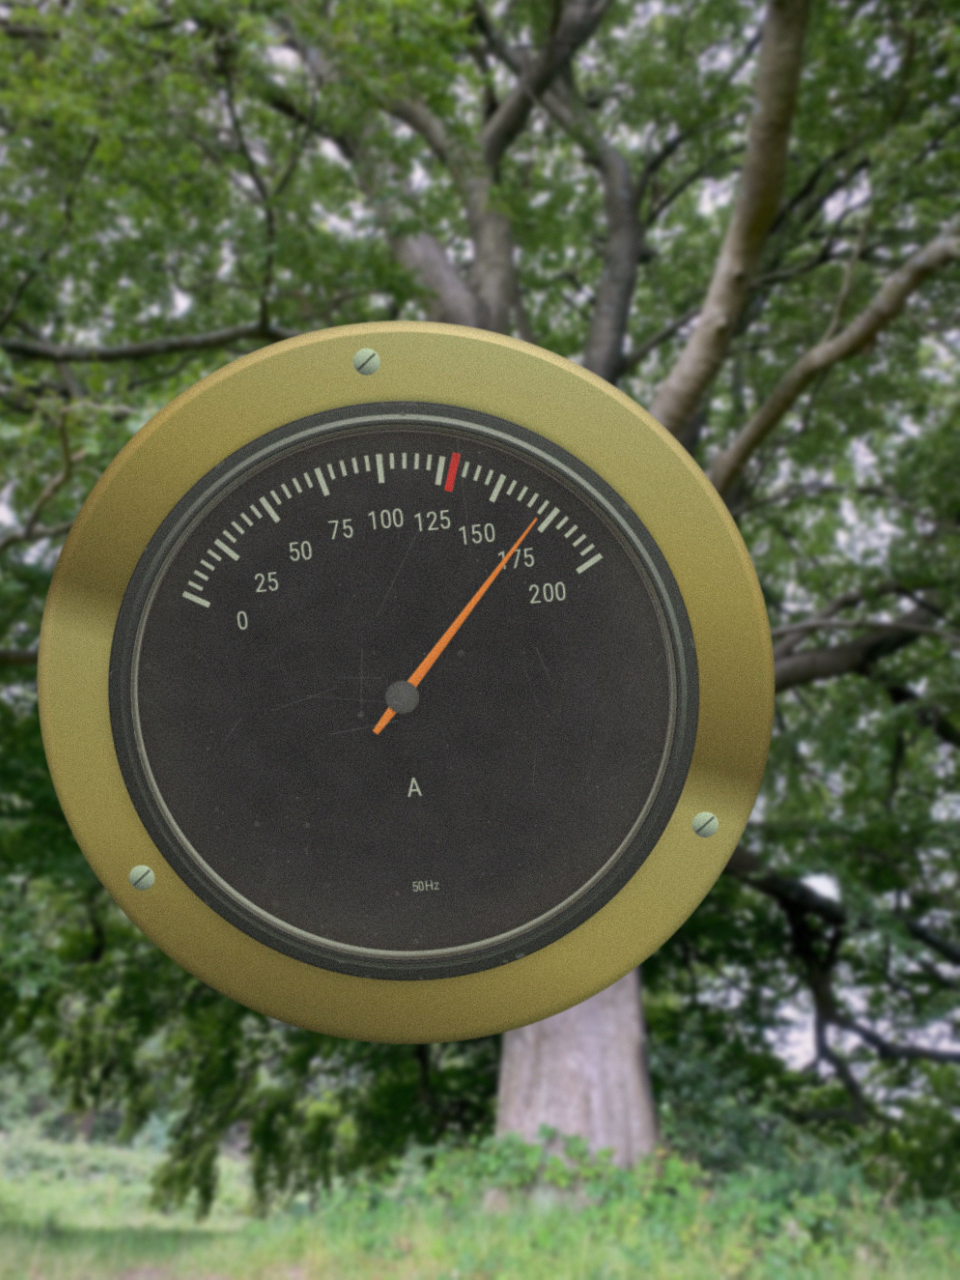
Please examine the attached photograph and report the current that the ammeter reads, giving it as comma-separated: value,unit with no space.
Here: 170,A
